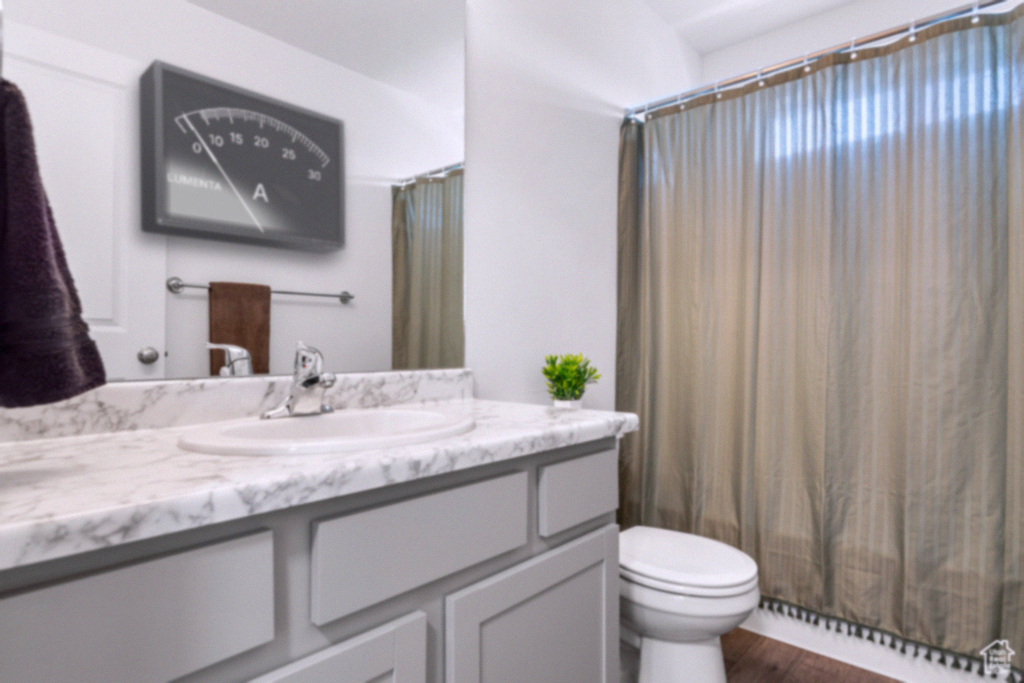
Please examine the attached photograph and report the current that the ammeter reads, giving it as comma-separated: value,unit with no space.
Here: 5,A
